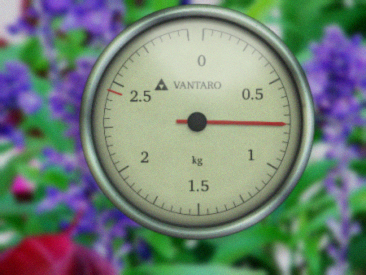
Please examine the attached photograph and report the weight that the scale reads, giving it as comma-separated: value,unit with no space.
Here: 0.75,kg
